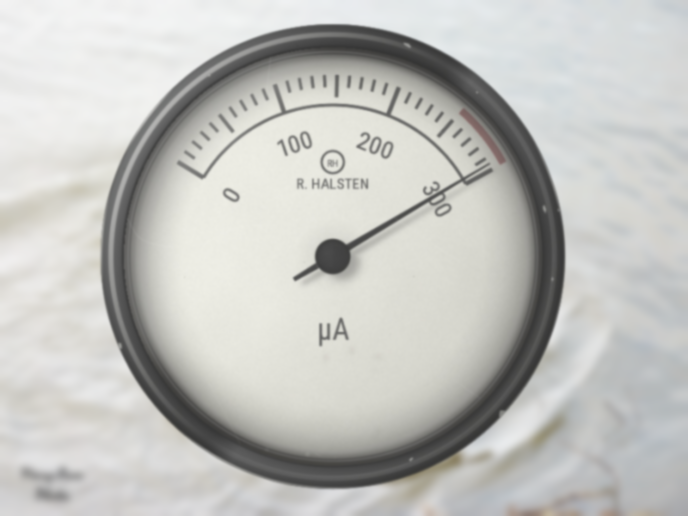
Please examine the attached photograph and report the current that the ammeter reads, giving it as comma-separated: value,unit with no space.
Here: 295,µA
